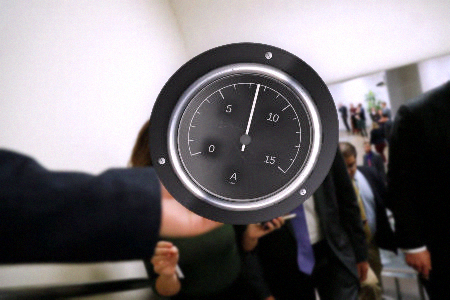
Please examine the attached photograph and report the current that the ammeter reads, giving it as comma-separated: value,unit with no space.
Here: 7.5,A
